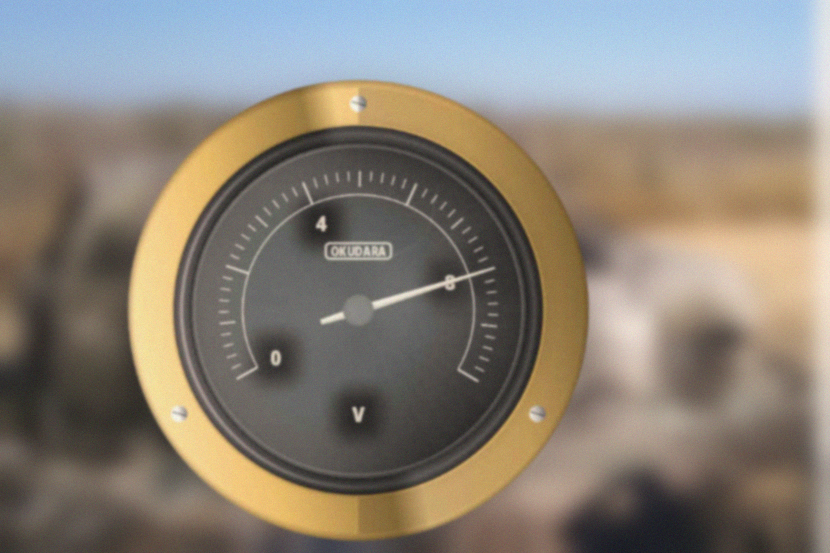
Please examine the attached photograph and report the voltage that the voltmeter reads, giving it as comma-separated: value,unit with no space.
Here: 8,V
